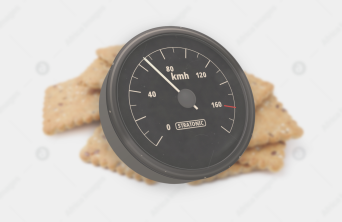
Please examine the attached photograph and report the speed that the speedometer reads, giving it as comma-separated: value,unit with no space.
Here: 65,km/h
